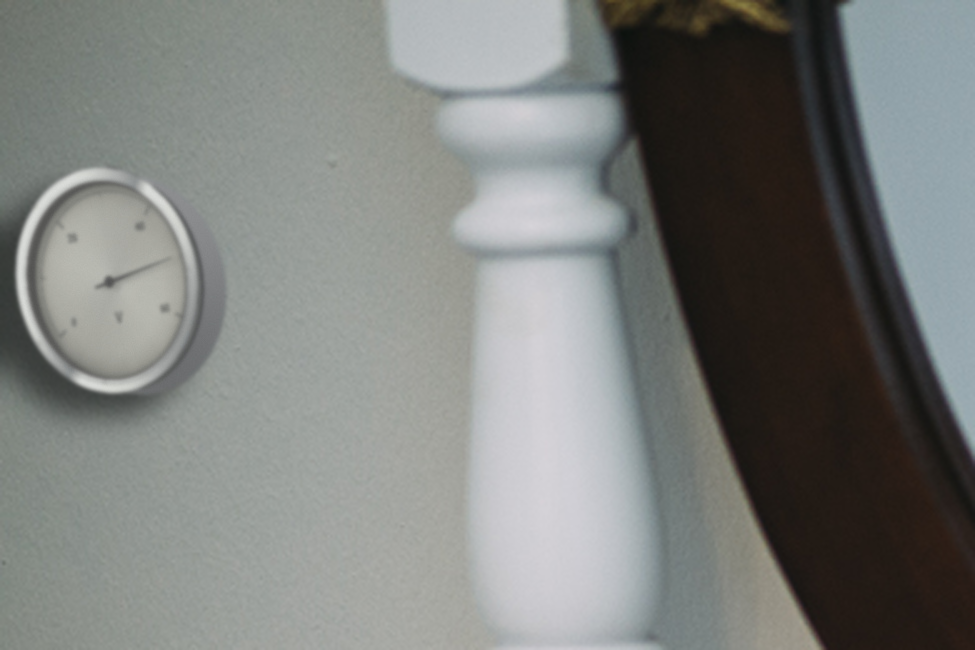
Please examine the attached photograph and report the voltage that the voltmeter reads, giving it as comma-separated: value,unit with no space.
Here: 50,V
